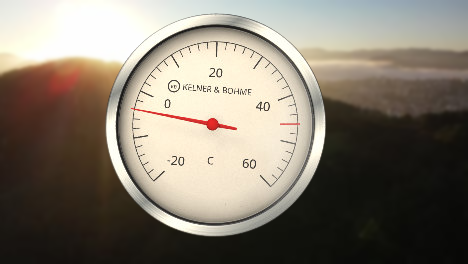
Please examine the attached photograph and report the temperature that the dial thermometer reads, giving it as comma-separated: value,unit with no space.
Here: -4,°C
